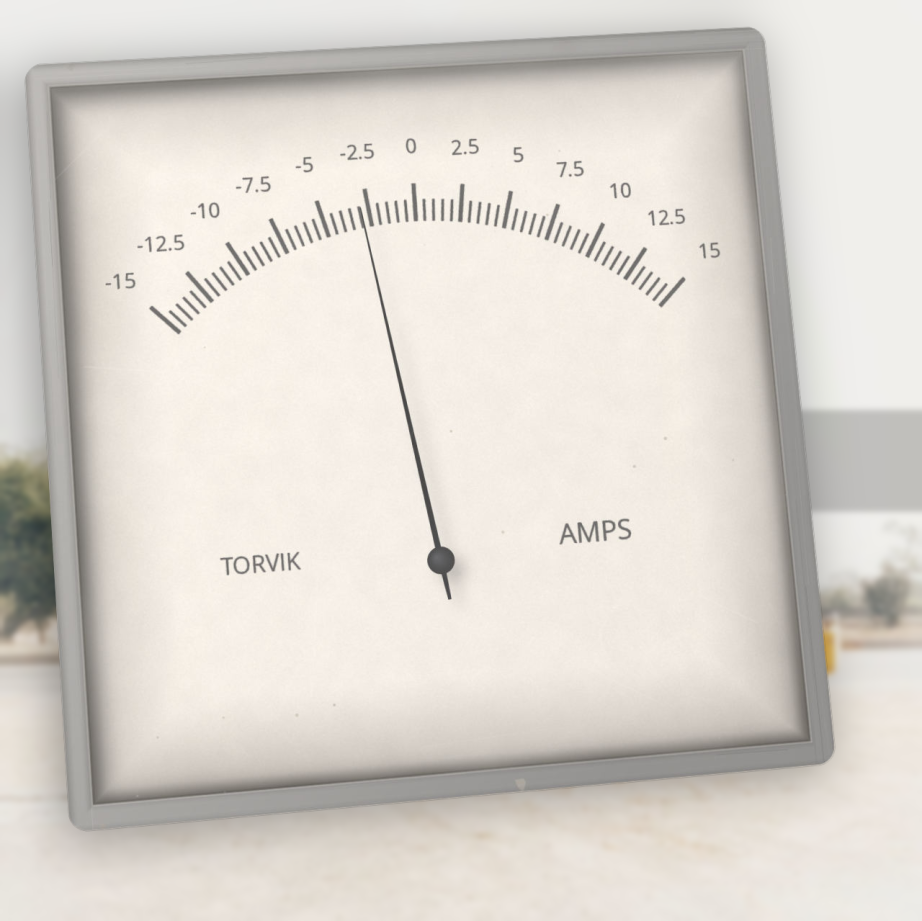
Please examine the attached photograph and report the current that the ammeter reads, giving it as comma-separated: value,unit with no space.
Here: -3,A
